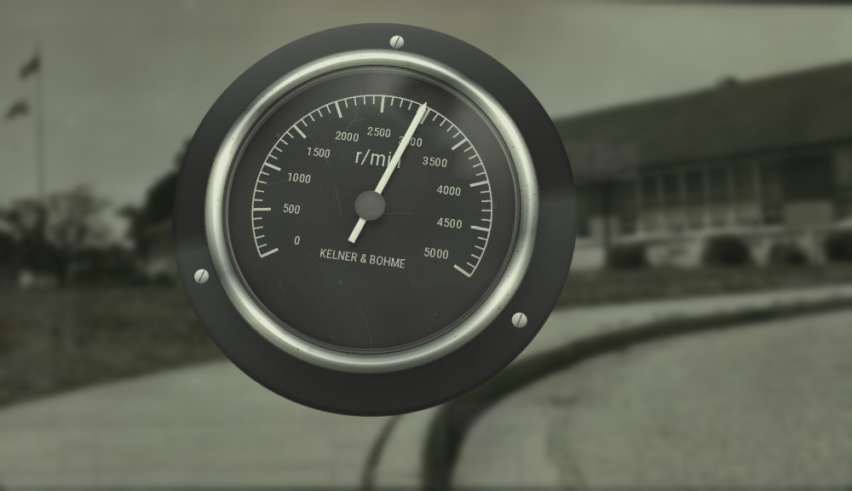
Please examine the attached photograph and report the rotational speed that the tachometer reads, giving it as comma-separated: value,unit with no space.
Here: 2950,rpm
